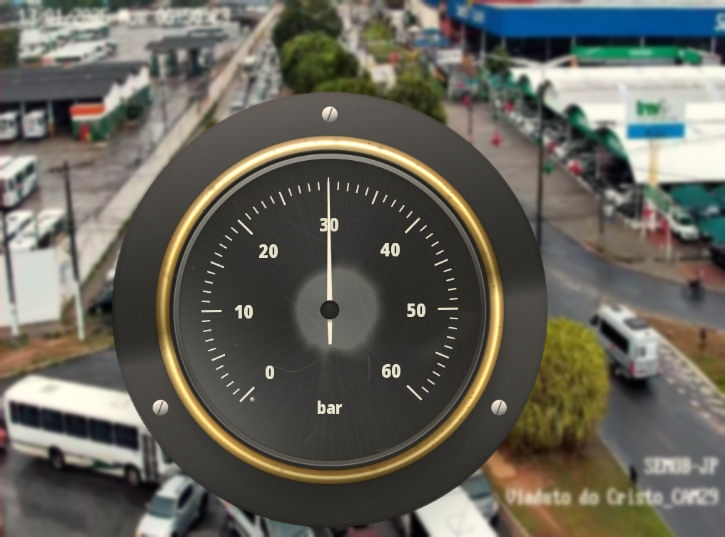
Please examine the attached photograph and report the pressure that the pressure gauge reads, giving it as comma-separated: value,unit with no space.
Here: 30,bar
